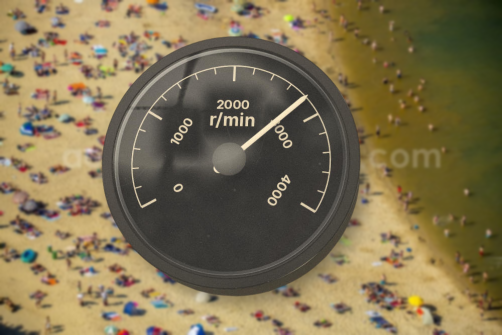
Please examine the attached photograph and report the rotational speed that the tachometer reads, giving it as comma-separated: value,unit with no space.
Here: 2800,rpm
